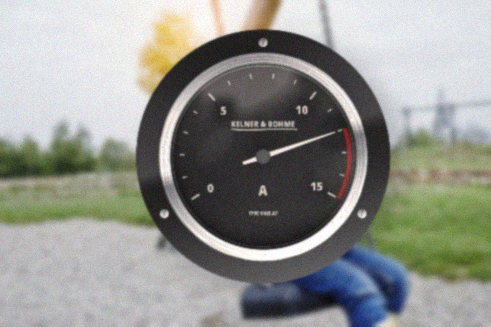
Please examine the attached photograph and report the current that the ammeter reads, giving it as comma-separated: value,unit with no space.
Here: 12,A
